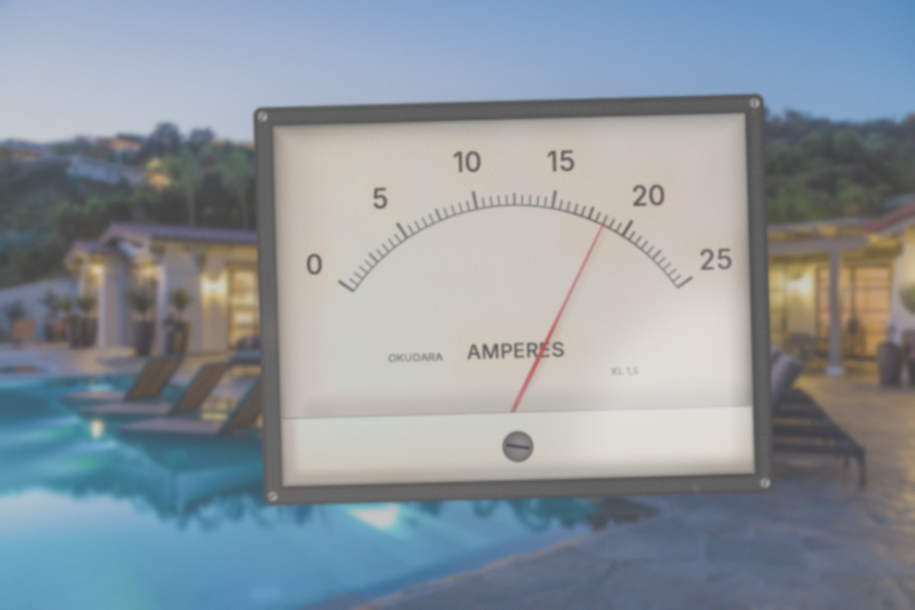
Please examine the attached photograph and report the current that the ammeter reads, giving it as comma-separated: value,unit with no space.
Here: 18.5,A
